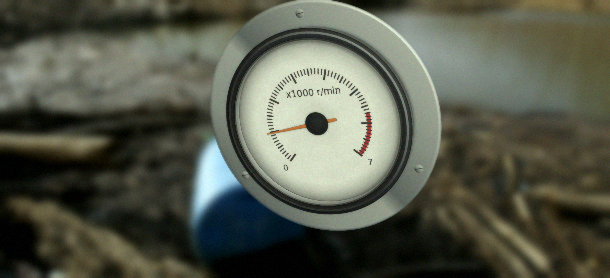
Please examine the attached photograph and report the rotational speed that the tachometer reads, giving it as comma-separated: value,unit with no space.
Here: 1000,rpm
